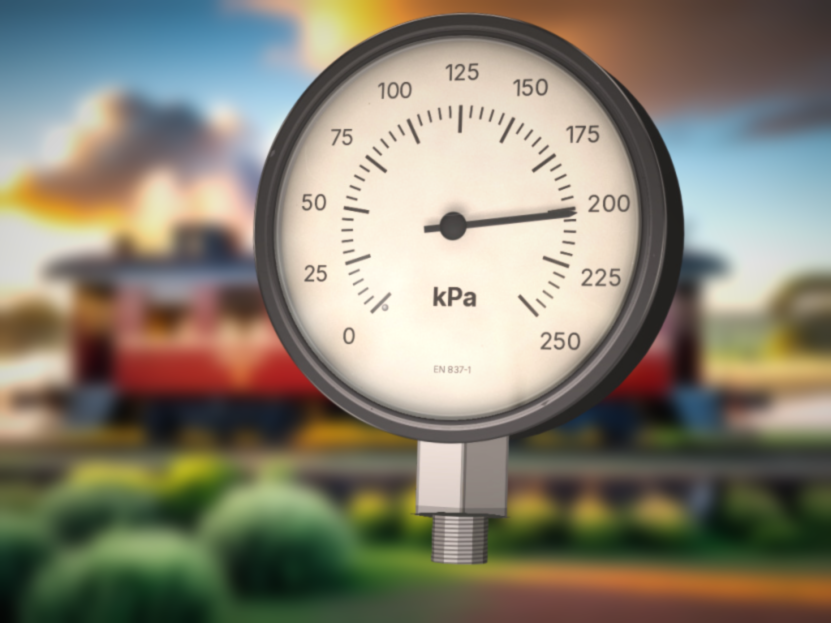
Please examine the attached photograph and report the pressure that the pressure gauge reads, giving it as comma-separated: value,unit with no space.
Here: 202.5,kPa
